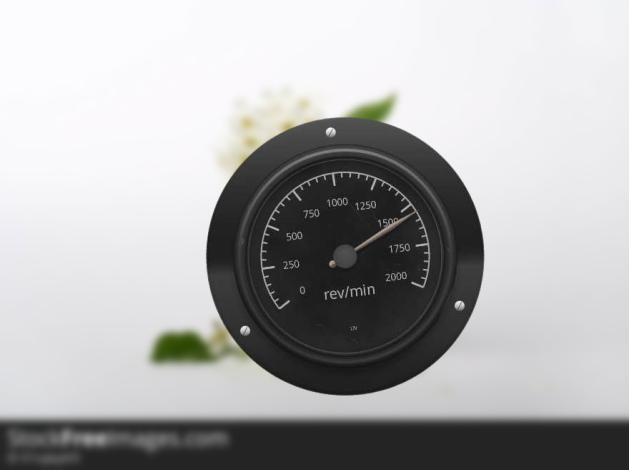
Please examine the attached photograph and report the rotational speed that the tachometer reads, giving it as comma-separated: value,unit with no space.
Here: 1550,rpm
